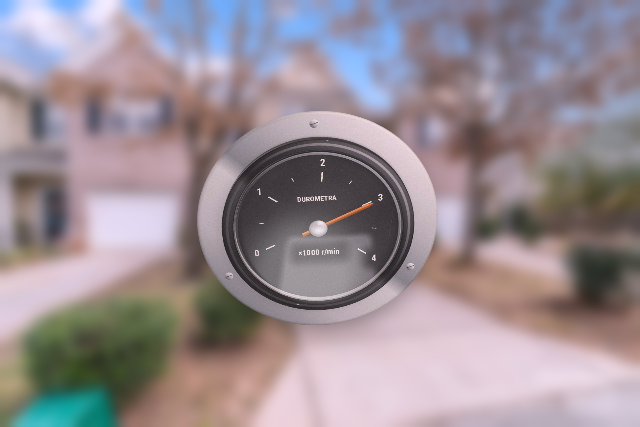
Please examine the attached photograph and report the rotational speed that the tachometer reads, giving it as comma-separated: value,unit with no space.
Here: 3000,rpm
